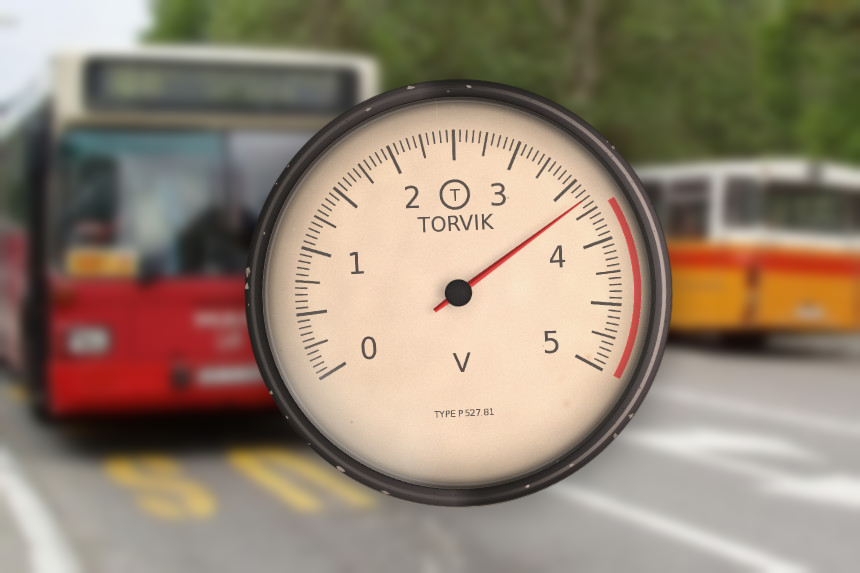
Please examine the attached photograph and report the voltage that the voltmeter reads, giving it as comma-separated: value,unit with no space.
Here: 3.65,V
